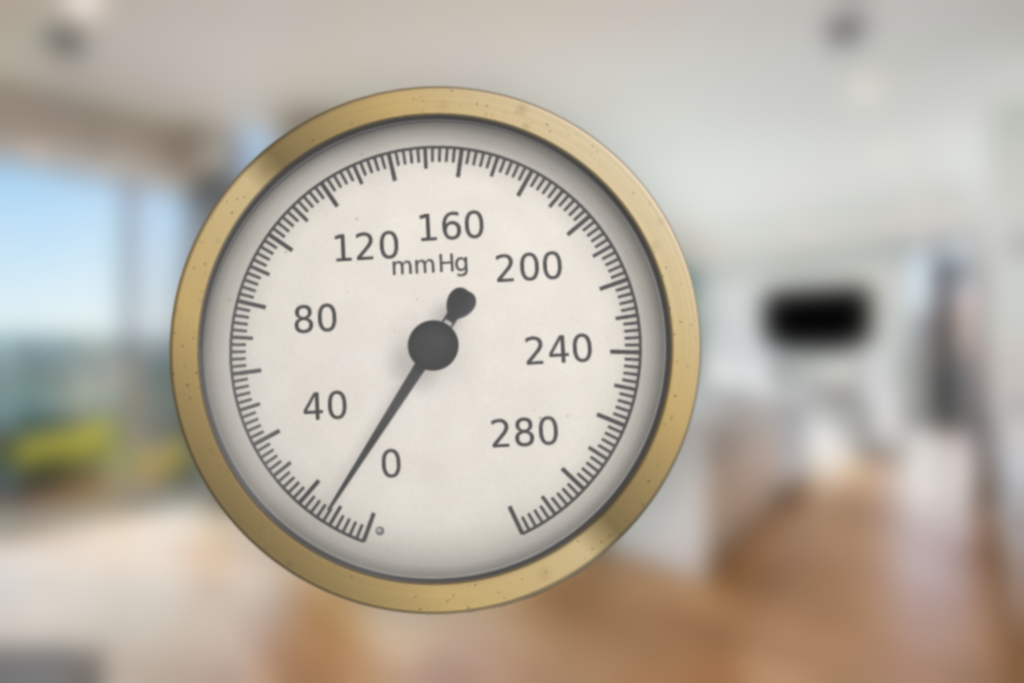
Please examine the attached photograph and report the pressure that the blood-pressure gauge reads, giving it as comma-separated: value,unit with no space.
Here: 12,mmHg
